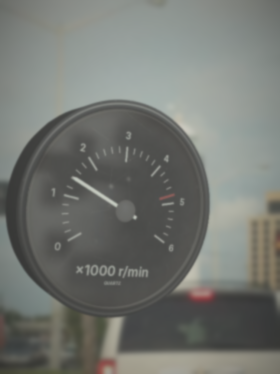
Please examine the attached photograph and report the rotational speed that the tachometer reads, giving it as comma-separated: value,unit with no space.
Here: 1400,rpm
